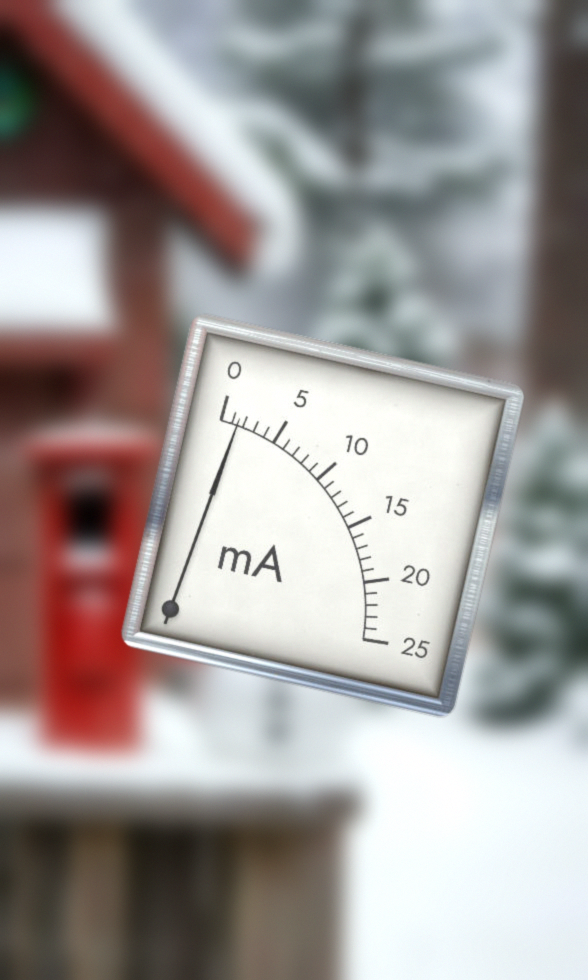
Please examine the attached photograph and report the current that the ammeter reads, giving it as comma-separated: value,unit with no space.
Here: 1.5,mA
